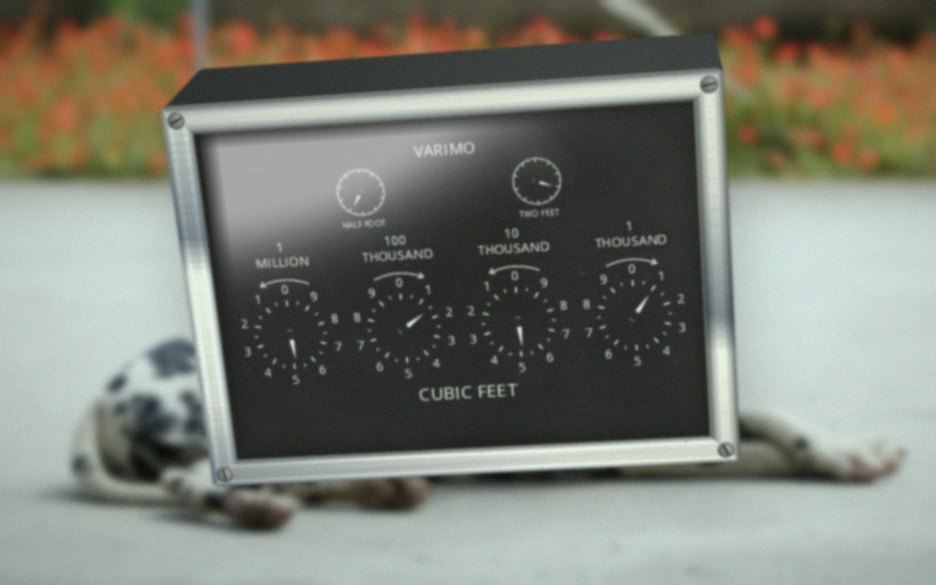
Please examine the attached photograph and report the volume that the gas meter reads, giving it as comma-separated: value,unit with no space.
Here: 515100,ft³
